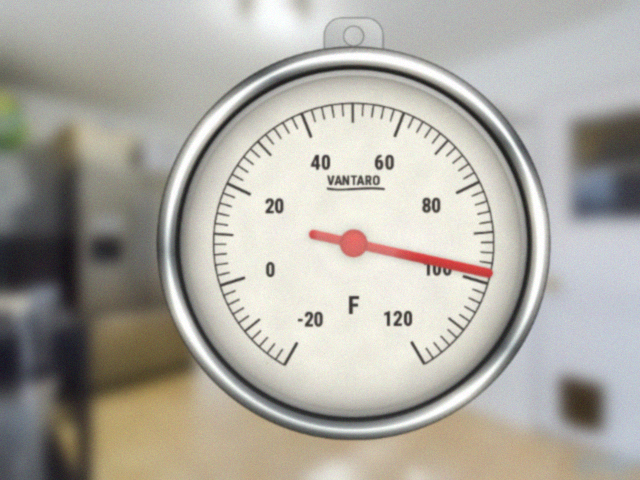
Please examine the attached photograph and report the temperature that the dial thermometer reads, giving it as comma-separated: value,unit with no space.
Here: 98,°F
